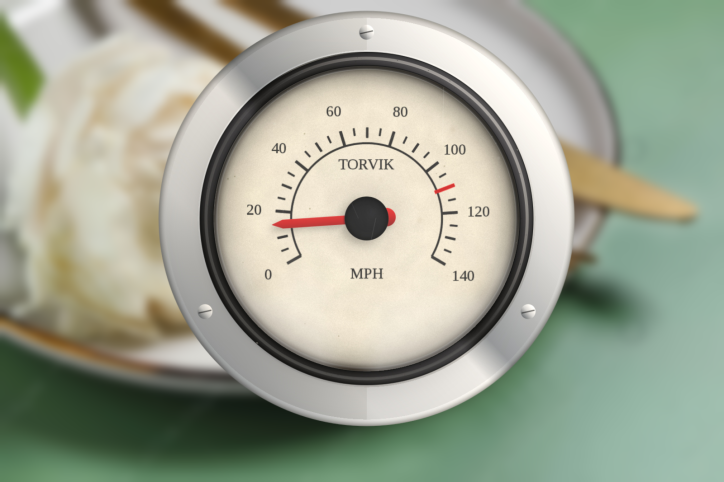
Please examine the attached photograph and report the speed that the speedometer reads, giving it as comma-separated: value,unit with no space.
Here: 15,mph
